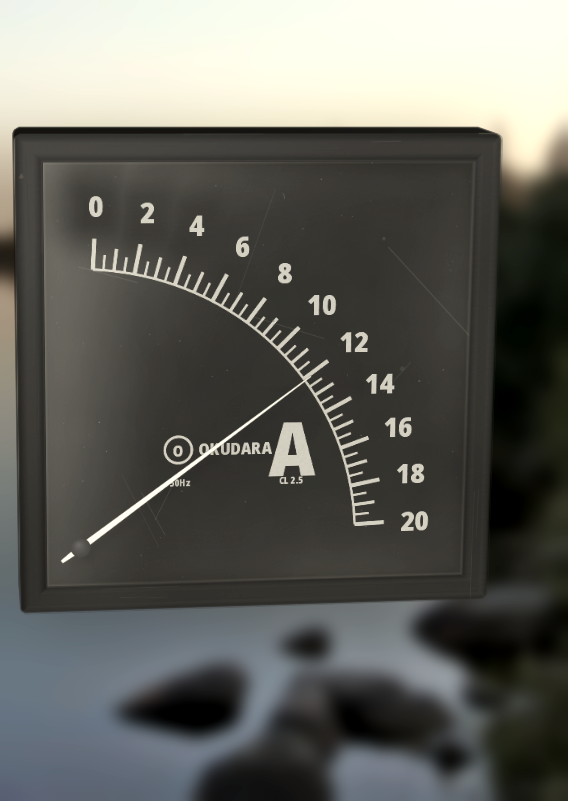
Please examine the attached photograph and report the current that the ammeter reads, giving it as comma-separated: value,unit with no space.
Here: 12,A
